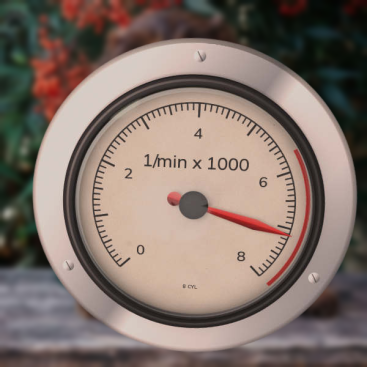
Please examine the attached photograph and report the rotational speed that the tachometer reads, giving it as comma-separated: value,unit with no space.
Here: 7100,rpm
